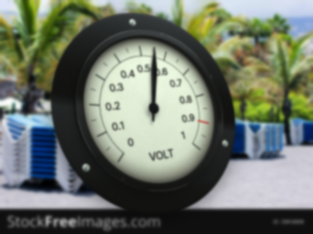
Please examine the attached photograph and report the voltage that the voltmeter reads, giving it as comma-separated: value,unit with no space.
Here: 0.55,V
